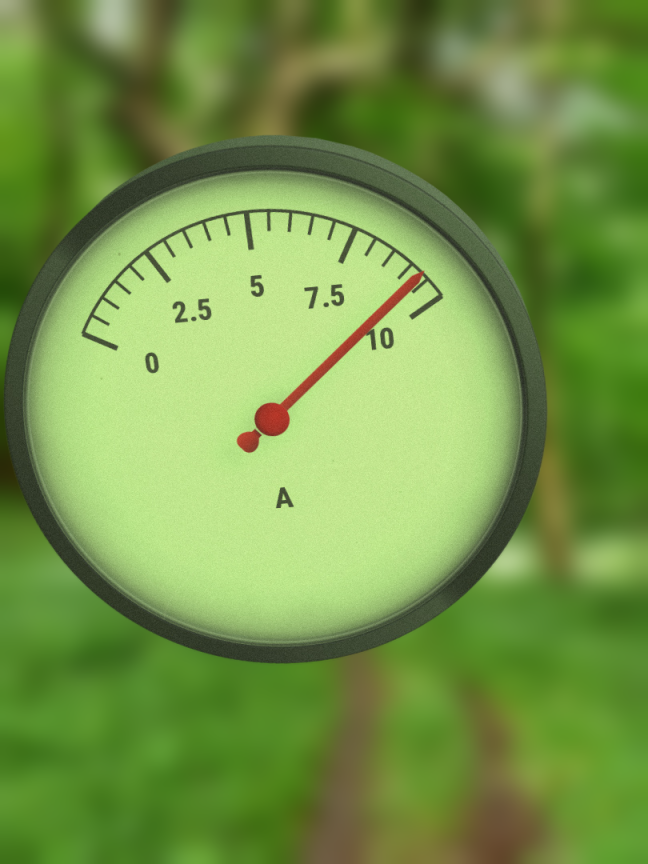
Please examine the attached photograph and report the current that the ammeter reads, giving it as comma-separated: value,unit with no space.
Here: 9.25,A
